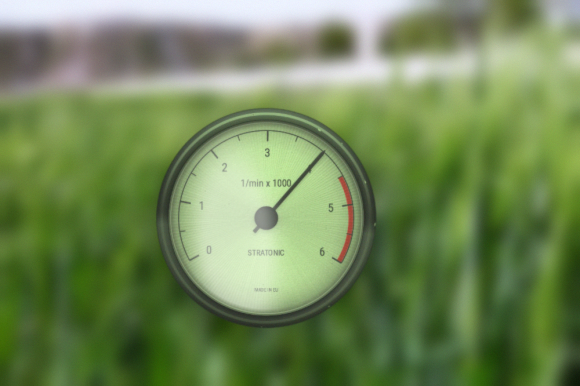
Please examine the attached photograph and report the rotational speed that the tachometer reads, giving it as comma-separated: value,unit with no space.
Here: 4000,rpm
